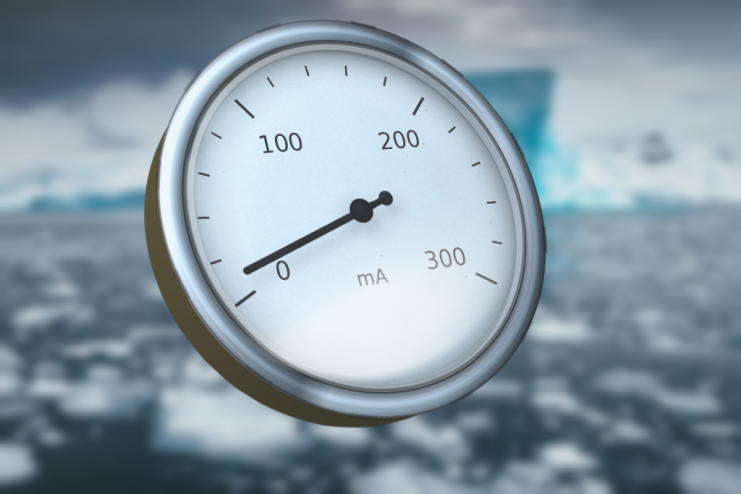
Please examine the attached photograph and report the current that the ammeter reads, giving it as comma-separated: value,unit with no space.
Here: 10,mA
